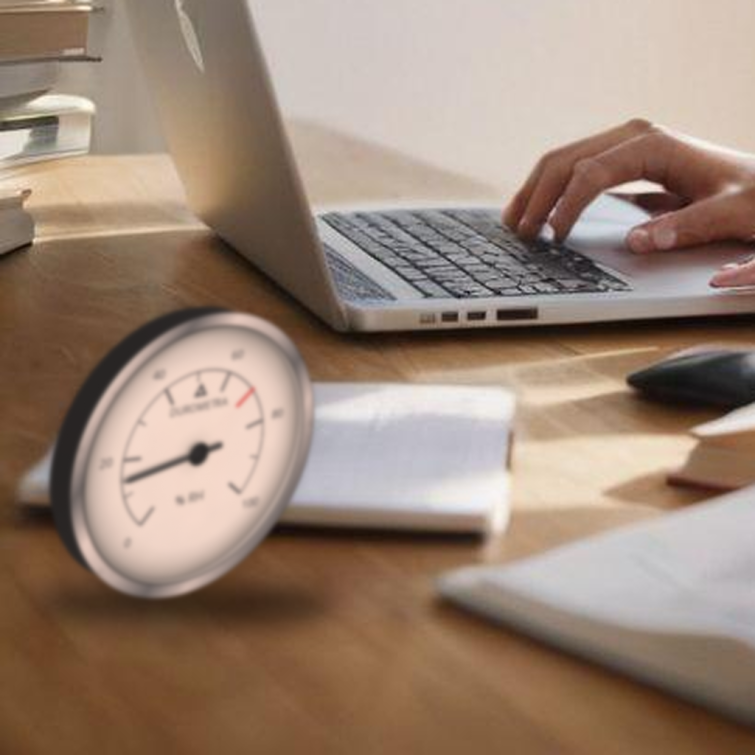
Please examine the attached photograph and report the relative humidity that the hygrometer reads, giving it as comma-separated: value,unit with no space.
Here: 15,%
